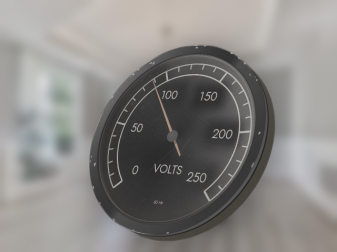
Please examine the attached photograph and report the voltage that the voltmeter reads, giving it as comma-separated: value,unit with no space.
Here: 90,V
